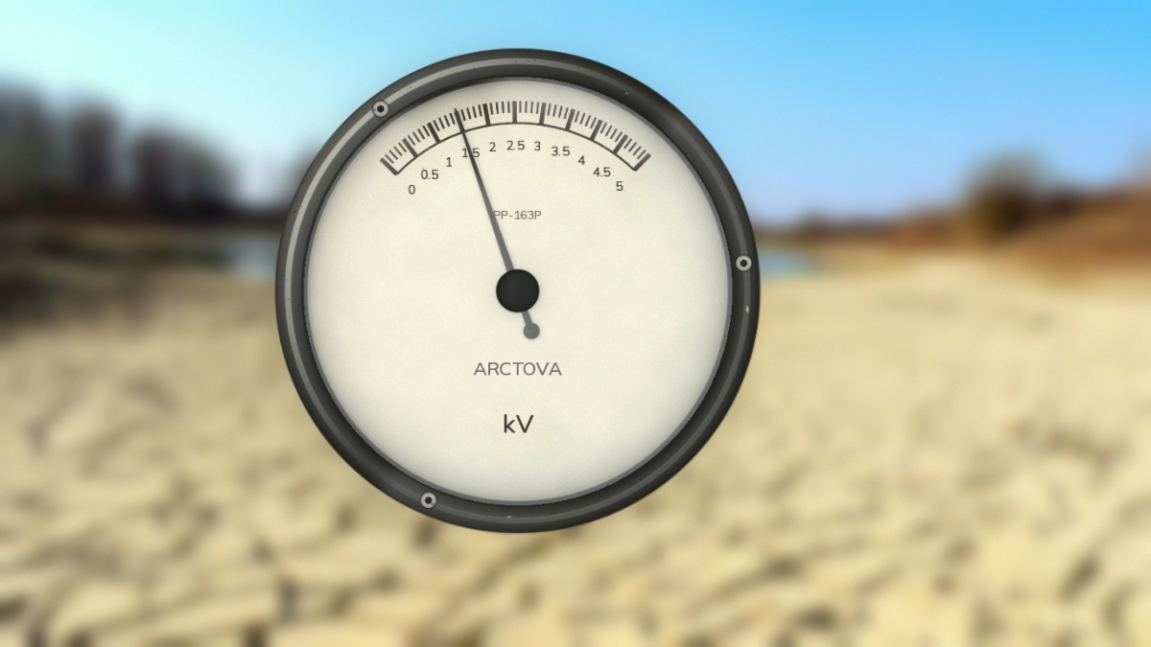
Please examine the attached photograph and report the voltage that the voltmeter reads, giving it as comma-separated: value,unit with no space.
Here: 1.5,kV
